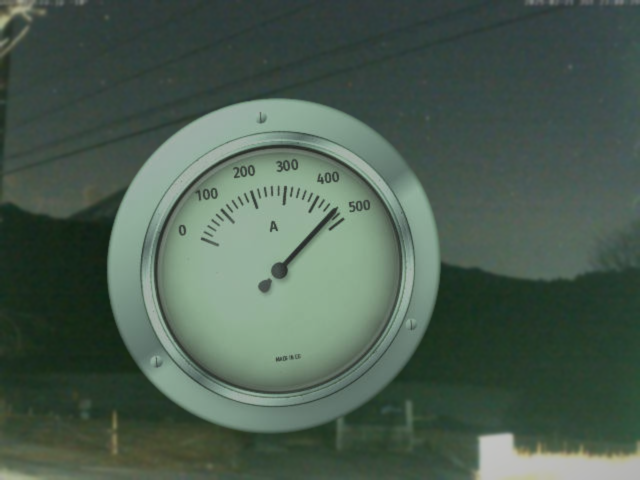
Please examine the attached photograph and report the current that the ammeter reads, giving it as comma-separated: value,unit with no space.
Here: 460,A
